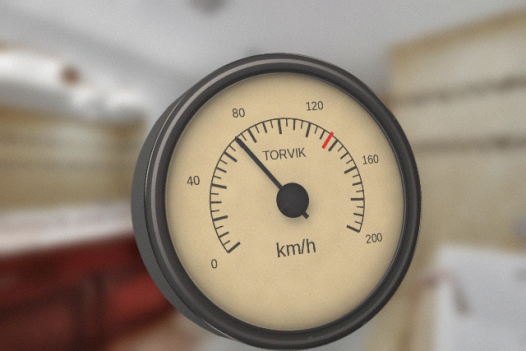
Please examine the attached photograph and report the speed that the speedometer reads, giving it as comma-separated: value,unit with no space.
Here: 70,km/h
